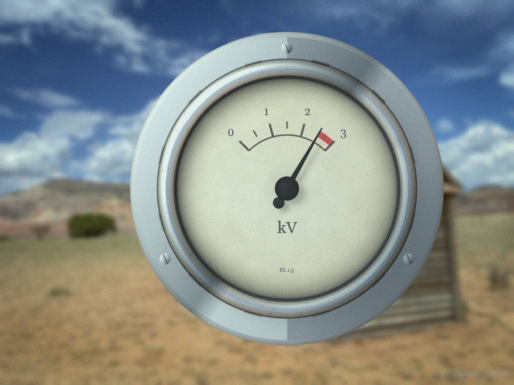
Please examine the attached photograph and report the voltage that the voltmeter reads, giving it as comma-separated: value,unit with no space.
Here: 2.5,kV
